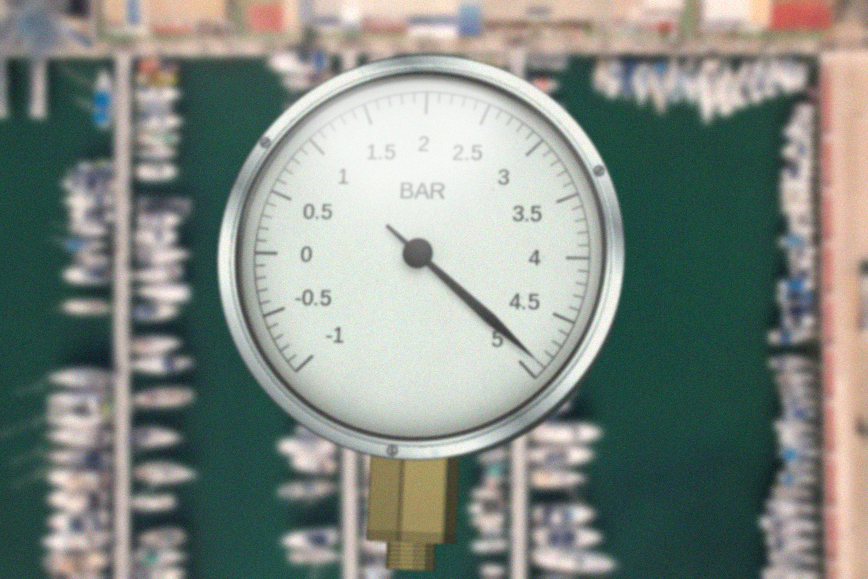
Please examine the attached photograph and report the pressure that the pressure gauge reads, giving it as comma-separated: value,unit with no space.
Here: 4.9,bar
